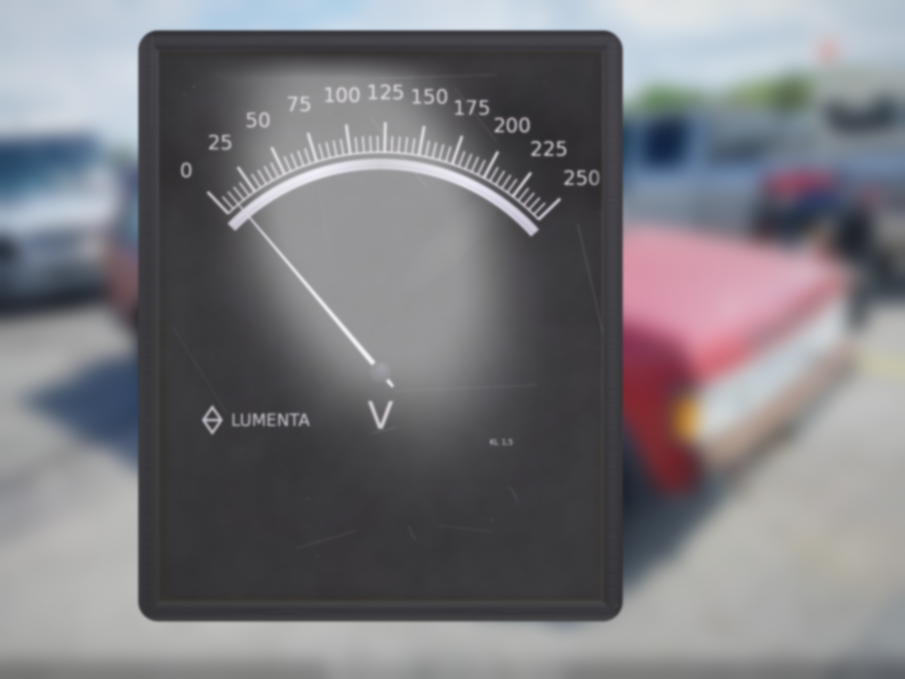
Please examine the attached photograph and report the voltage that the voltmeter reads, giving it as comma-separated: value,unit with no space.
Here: 10,V
